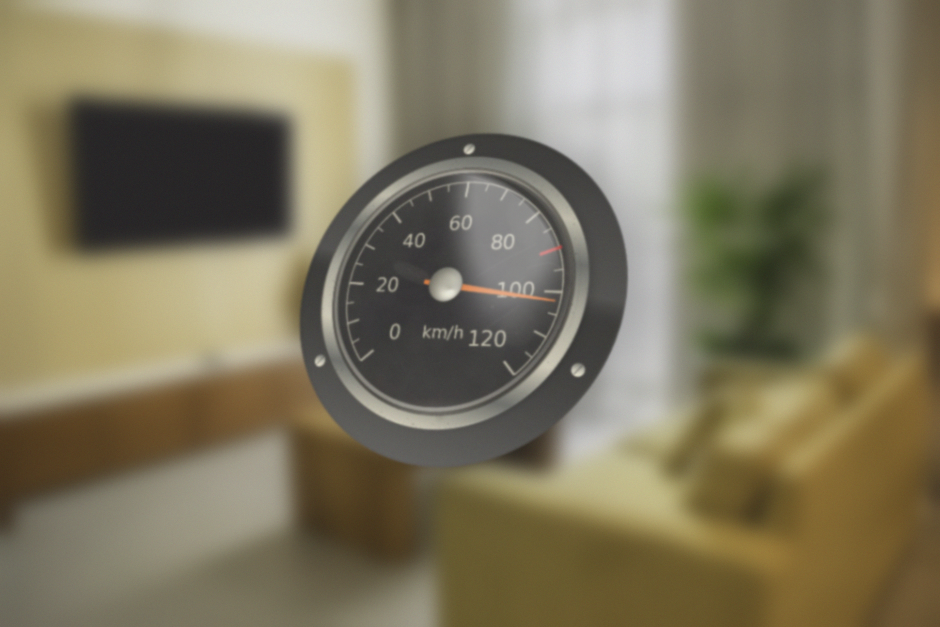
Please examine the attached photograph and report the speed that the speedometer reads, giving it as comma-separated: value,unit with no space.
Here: 102.5,km/h
